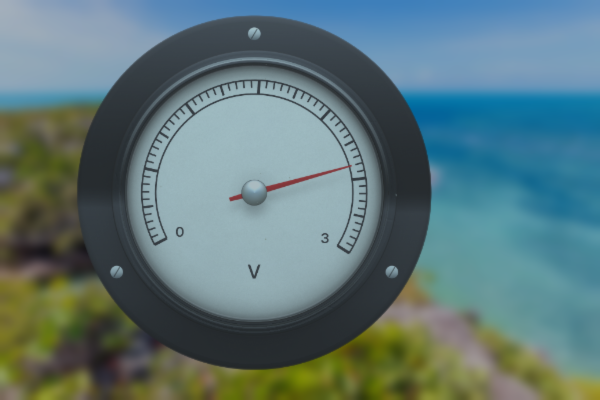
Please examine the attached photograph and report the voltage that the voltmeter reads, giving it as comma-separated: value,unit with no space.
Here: 2.4,V
